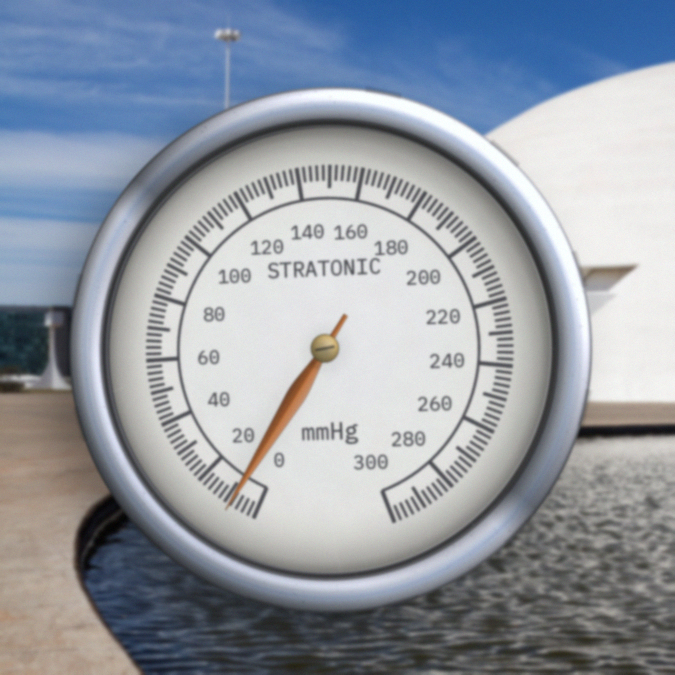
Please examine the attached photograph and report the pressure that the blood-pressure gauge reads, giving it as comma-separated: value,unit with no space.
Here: 8,mmHg
